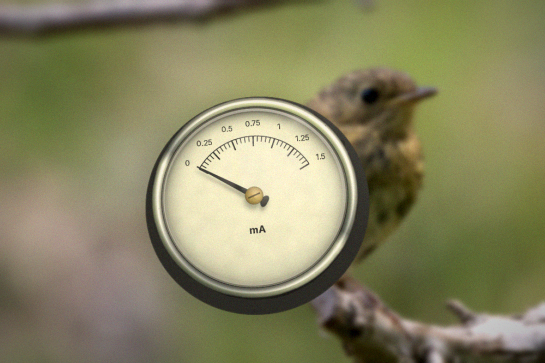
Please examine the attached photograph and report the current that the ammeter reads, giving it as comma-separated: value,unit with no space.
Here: 0,mA
